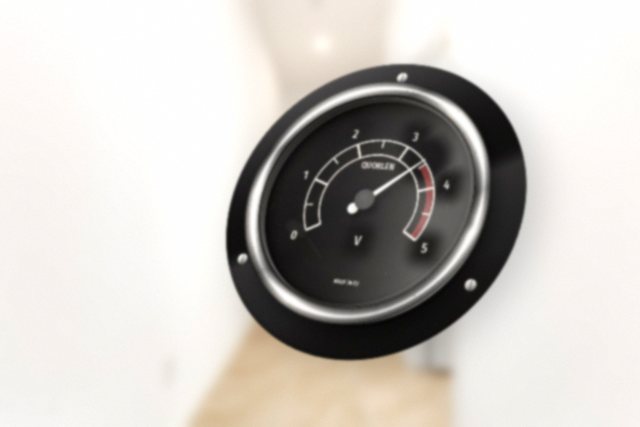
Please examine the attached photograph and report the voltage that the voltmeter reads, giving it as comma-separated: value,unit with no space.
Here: 3.5,V
